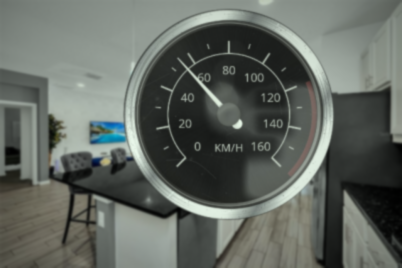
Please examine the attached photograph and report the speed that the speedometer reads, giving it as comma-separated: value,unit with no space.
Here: 55,km/h
